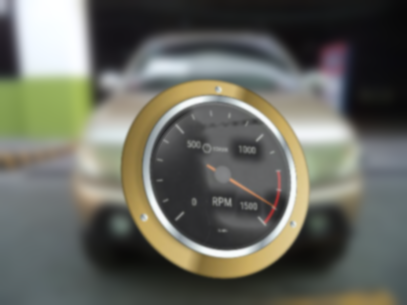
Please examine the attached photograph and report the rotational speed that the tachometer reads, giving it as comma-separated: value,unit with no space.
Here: 1400,rpm
